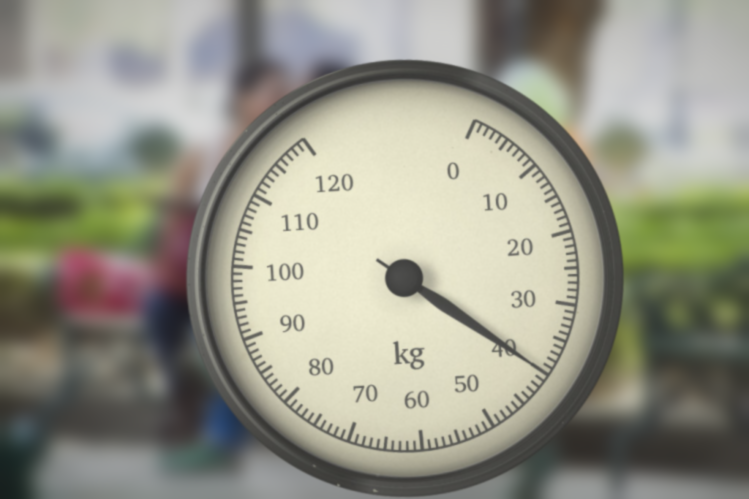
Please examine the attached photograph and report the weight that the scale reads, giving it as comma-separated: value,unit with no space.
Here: 40,kg
